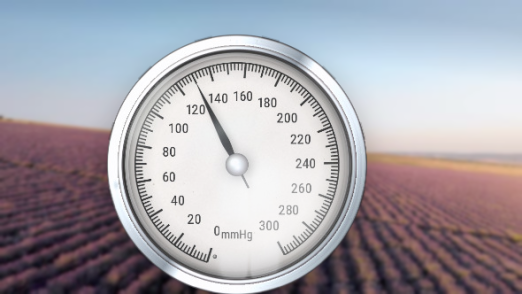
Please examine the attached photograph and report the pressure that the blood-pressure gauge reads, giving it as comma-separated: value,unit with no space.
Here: 130,mmHg
